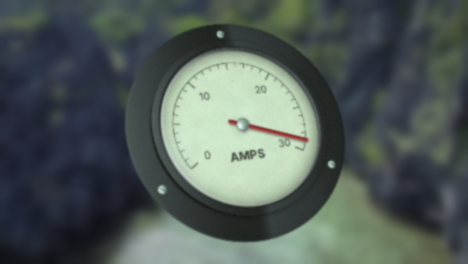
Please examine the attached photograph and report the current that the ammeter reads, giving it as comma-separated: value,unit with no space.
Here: 29,A
